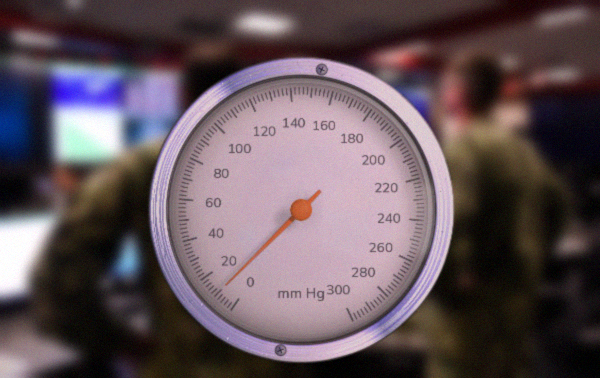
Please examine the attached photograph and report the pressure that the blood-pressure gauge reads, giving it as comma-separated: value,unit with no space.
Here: 10,mmHg
